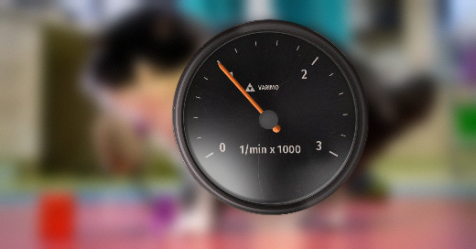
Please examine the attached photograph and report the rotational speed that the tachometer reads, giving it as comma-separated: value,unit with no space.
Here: 1000,rpm
